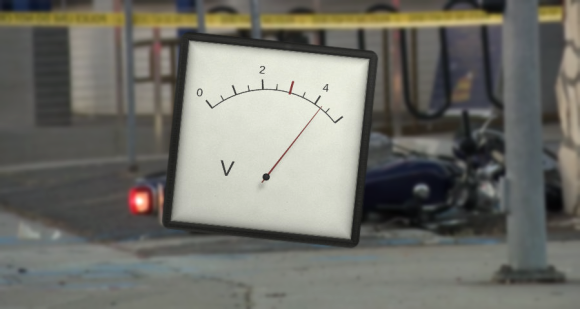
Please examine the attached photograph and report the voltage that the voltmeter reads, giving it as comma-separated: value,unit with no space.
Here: 4.25,V
